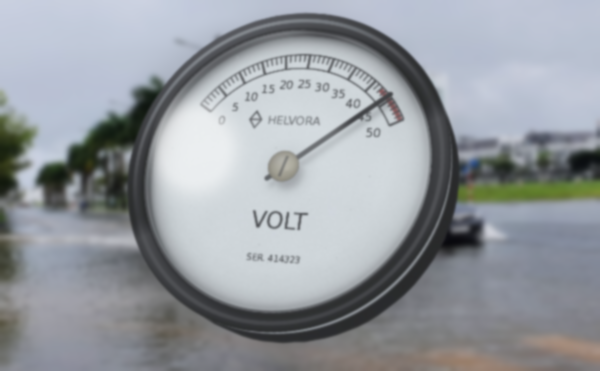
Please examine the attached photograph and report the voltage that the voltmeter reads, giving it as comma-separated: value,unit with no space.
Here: 45,V
